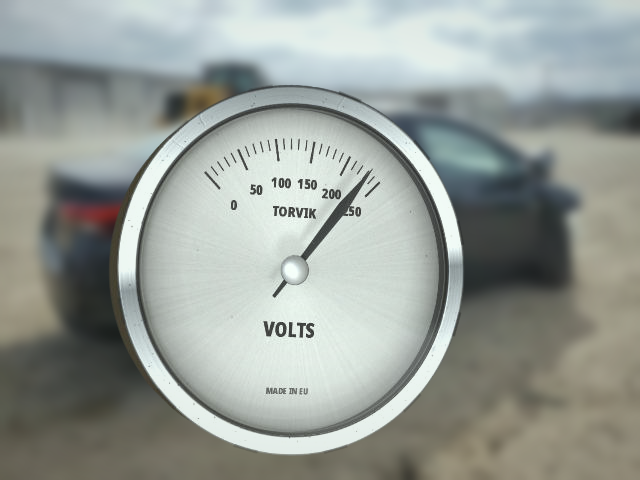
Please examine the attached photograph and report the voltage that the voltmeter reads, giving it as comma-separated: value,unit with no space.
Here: 230,V
